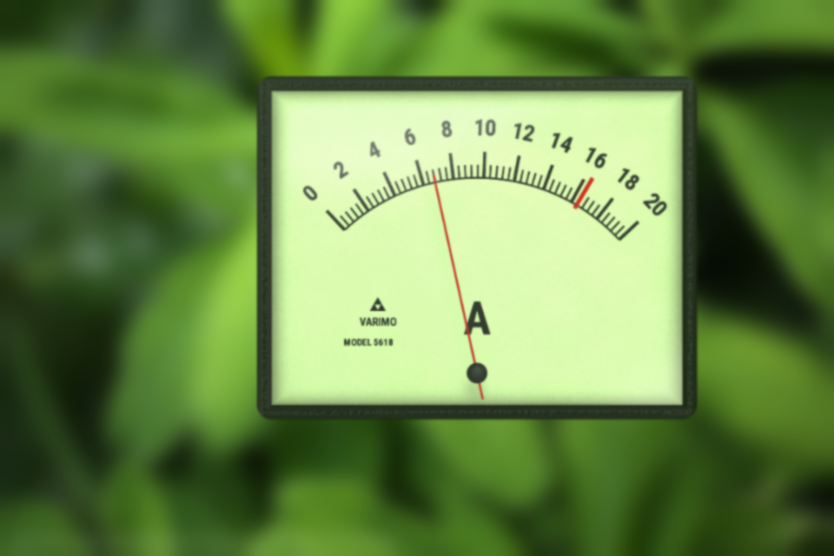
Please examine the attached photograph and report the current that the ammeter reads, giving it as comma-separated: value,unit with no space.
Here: 6.8,A
